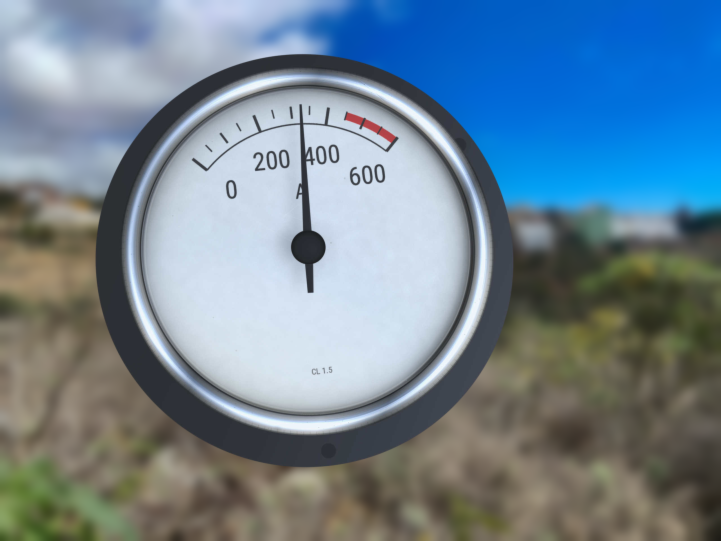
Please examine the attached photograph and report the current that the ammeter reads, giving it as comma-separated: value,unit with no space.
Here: 325,A
